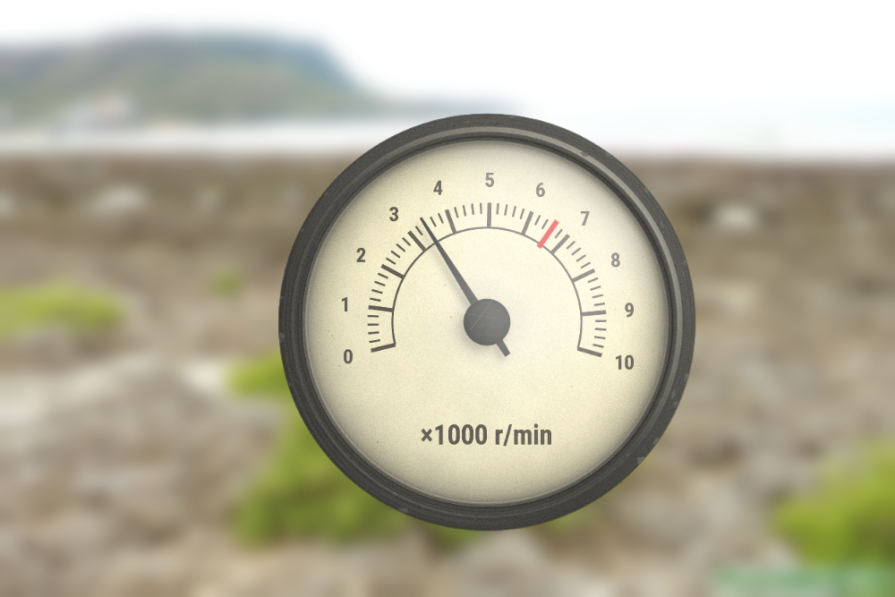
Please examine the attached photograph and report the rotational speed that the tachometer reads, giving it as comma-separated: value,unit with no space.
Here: 3400,rpm
